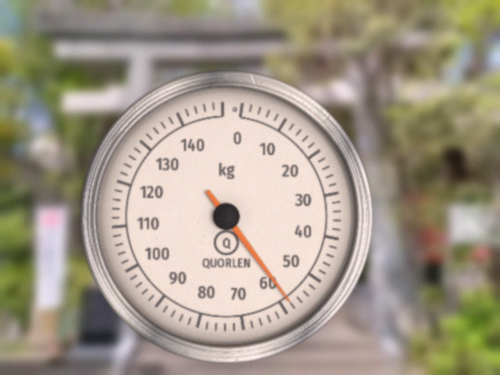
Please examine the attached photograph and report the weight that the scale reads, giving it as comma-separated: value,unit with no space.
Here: 58,kg
